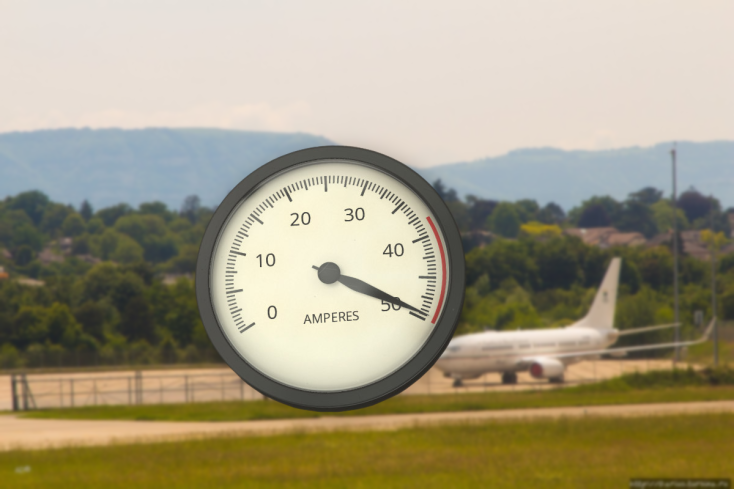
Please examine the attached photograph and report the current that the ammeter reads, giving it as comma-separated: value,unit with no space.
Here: 49.5,A
